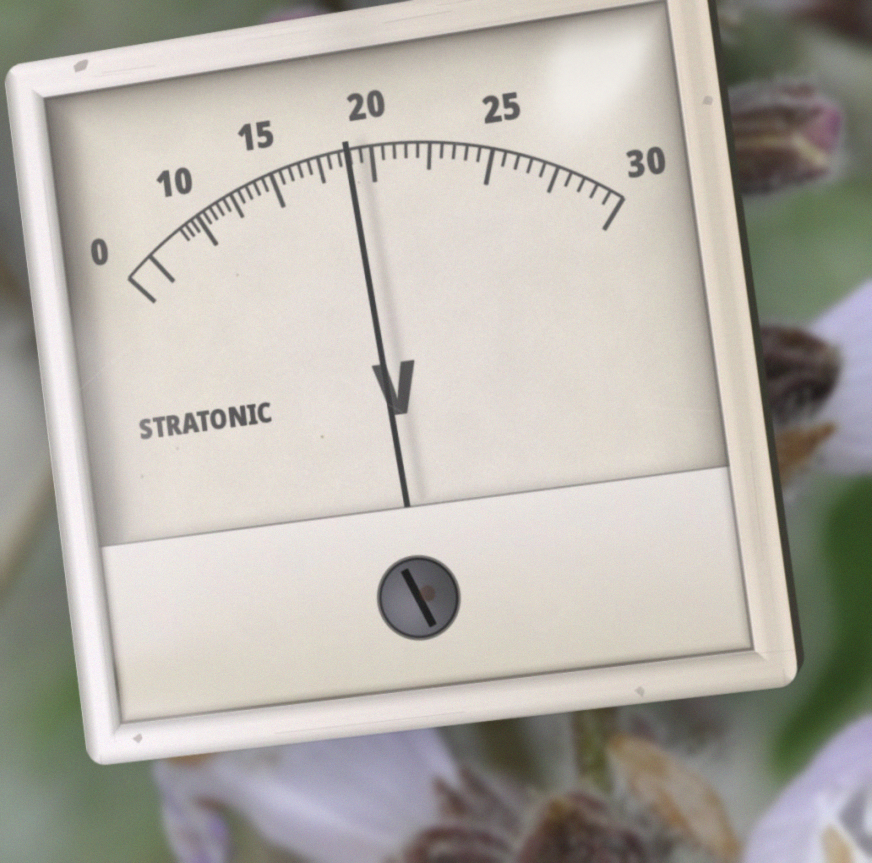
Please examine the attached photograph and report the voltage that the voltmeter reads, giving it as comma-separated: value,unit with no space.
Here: 19,V
